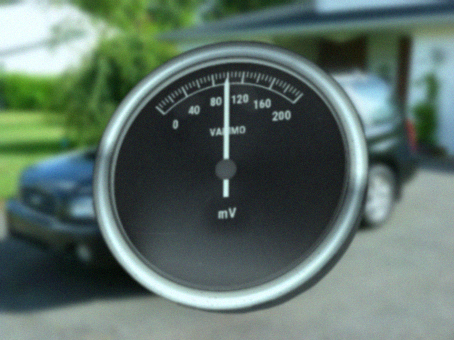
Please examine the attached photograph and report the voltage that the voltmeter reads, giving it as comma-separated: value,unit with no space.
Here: 100,mV
